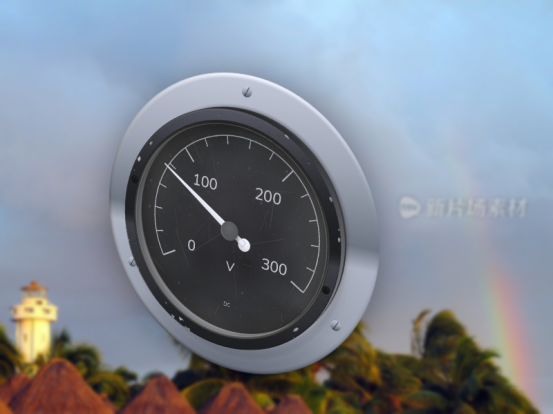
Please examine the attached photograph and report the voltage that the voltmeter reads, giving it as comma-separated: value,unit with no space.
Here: 80,V
